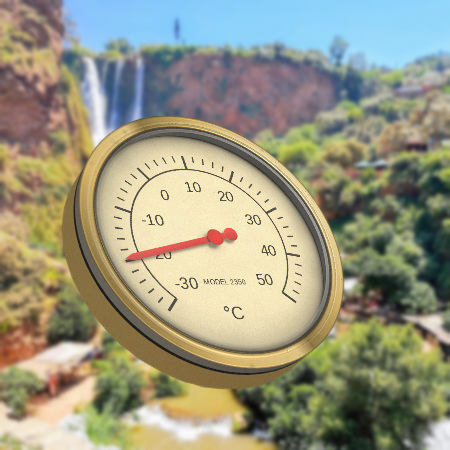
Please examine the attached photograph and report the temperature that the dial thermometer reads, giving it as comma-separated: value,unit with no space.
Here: -20,°C
